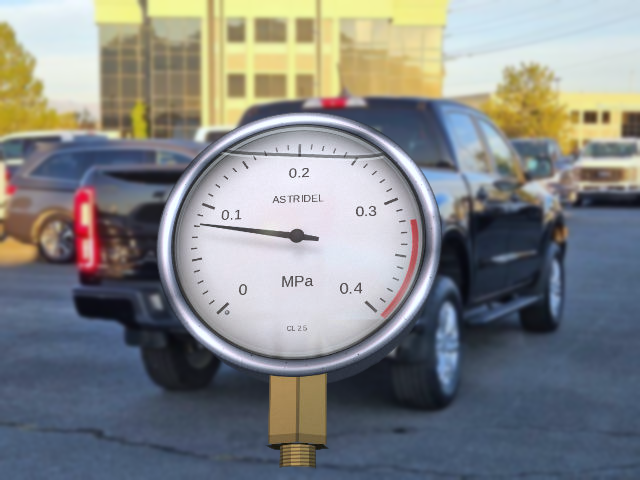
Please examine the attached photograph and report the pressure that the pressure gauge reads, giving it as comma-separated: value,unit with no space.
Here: 0.08,MPa
